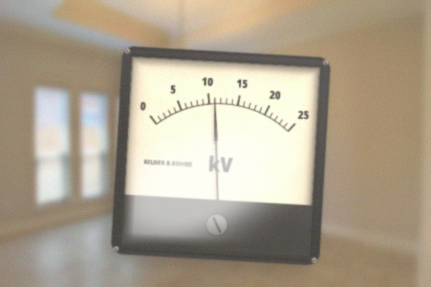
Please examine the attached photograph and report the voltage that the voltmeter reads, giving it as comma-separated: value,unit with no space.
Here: 11,kV
